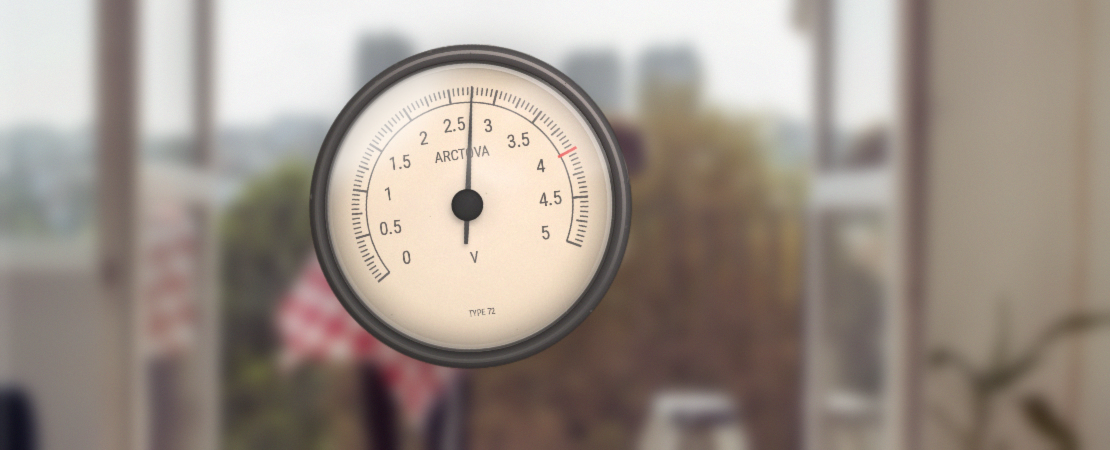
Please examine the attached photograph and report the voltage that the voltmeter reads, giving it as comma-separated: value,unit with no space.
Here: 2.75,V
